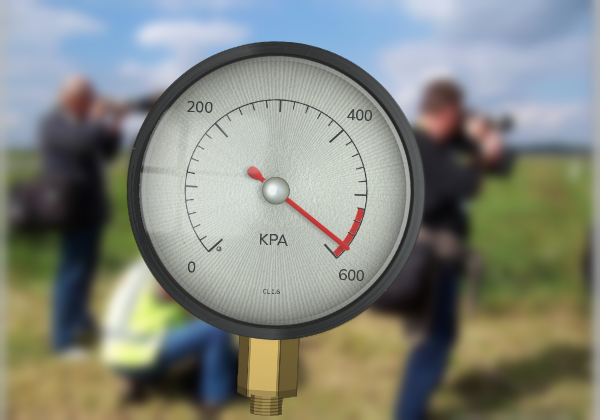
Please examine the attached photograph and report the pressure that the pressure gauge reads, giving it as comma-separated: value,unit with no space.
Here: 580,kPa
